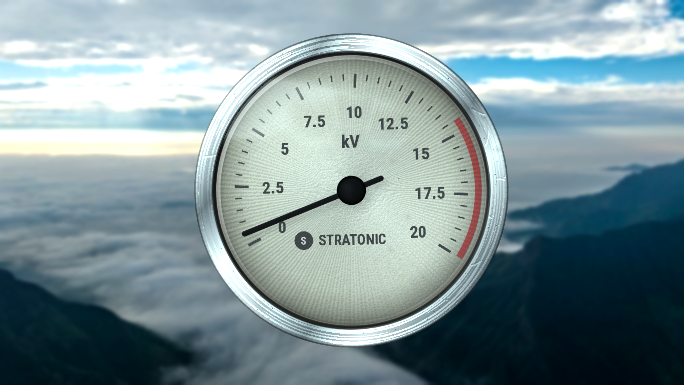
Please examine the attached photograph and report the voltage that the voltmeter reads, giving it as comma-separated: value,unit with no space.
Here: 0.5,kV
